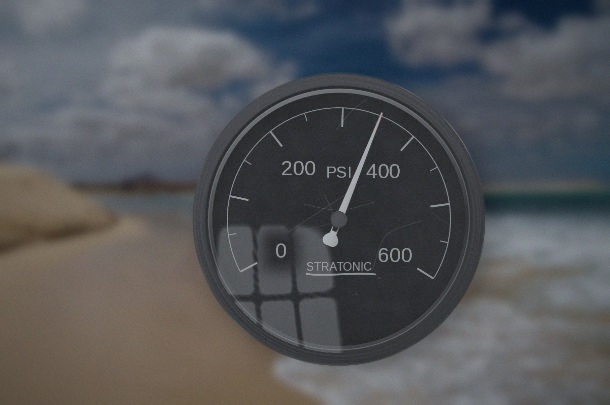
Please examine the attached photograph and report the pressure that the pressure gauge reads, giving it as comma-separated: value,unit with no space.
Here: 350,psi
